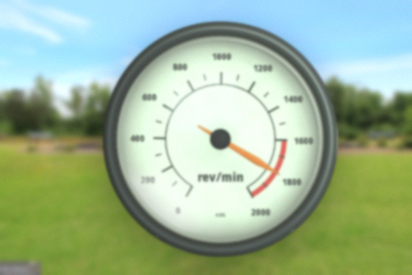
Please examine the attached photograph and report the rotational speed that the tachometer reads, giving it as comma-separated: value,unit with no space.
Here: 1800,rpm
